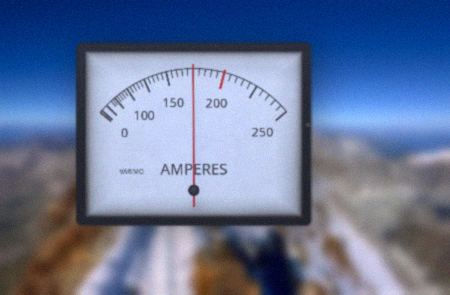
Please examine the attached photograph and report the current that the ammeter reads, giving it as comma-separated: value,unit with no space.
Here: 175,A
